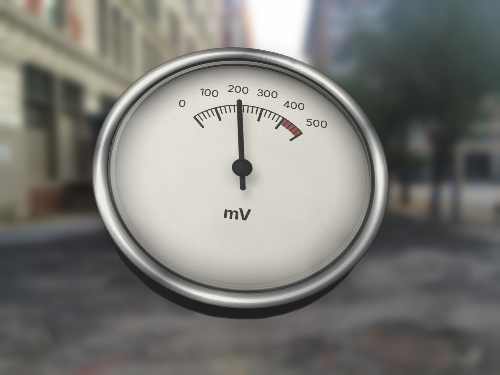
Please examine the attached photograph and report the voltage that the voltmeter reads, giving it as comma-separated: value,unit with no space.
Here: 200,mV
